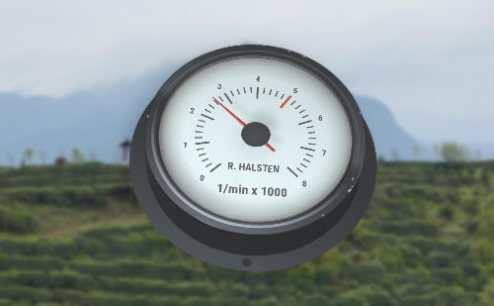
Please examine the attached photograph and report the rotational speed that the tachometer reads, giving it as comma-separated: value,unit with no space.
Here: 2600,rpm
